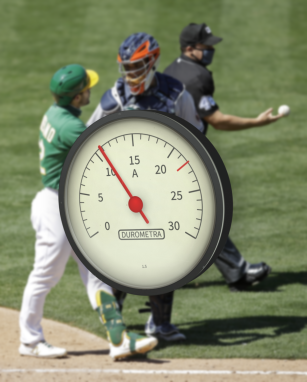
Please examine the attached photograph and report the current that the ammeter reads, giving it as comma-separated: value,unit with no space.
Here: 11,A
